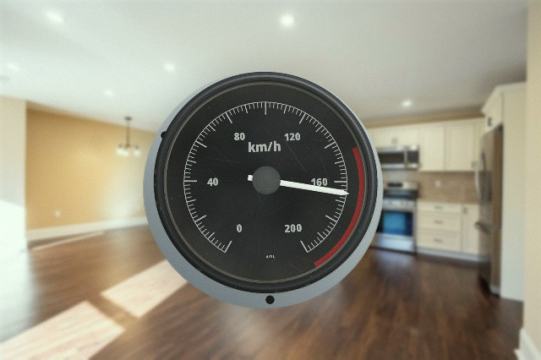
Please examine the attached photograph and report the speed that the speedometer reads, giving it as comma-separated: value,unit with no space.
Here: 166,km/h
